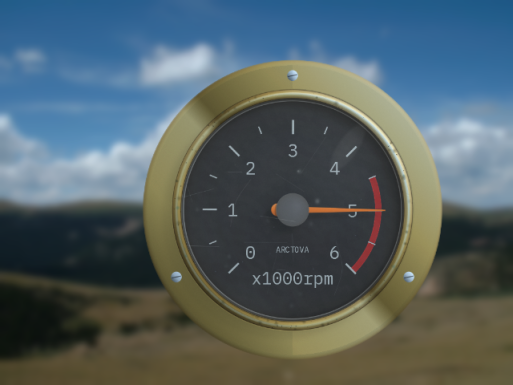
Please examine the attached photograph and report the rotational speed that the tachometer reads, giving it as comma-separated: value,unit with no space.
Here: 5000,rpm
